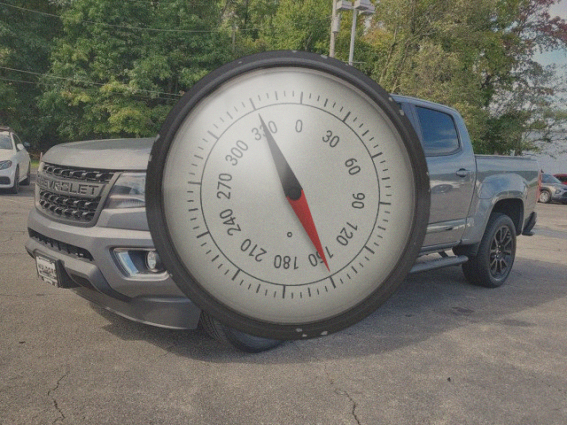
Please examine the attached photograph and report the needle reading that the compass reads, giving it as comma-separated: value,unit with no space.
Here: 150,°
